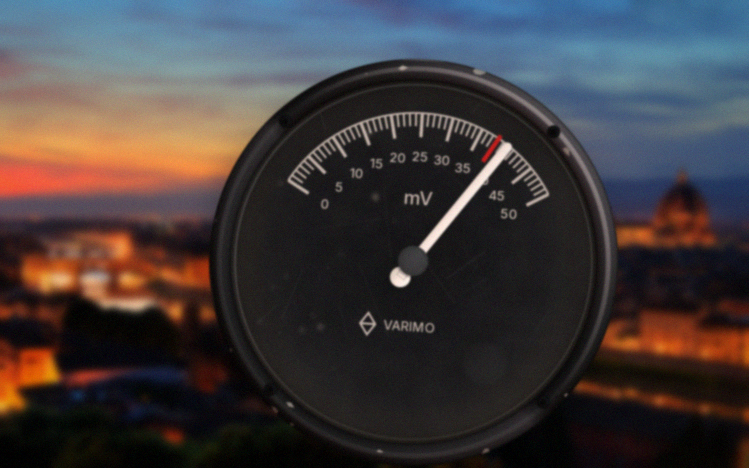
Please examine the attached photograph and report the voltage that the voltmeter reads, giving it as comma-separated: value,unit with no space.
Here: 40,mV
